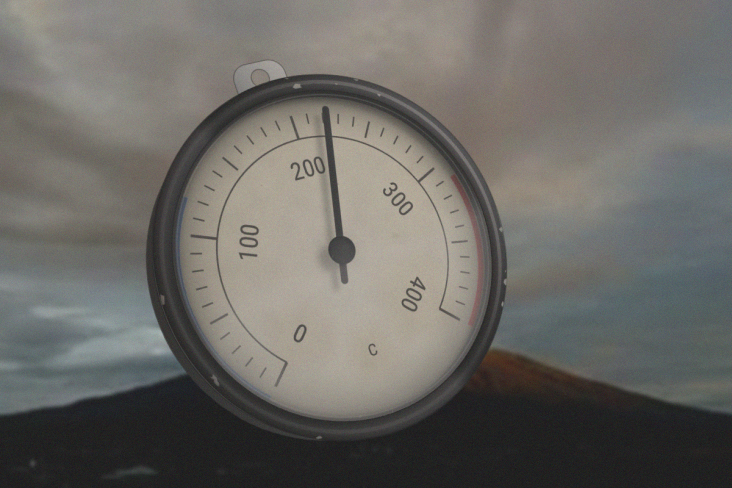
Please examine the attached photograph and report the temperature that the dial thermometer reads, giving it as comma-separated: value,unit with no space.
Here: 220,°C
